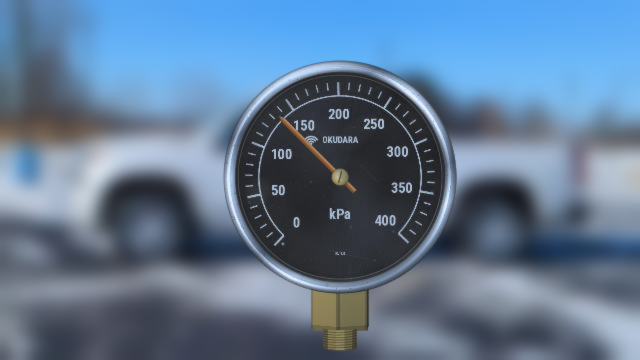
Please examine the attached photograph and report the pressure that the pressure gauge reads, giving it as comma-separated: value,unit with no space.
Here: 135,kPa
